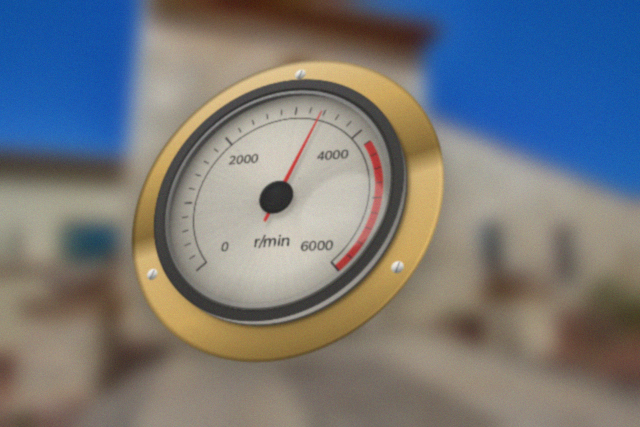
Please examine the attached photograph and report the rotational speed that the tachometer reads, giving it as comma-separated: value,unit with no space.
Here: 3400,rpm
